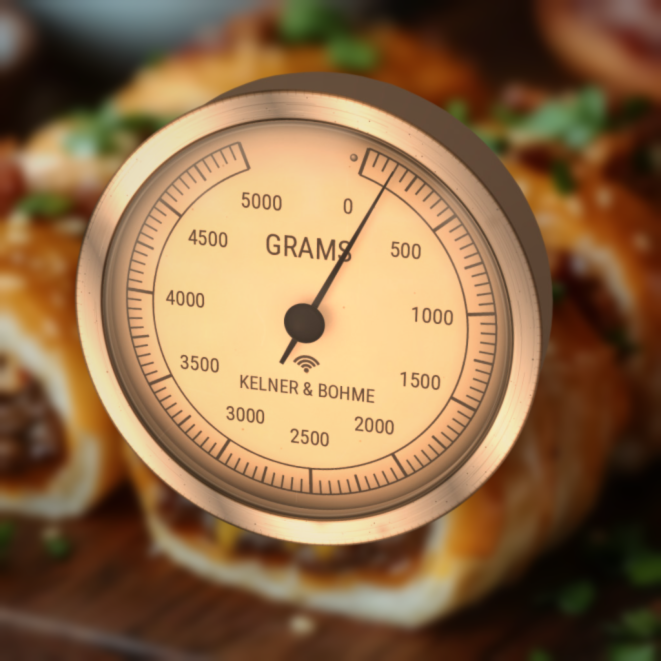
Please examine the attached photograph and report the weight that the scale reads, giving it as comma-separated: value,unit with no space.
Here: 150,g
